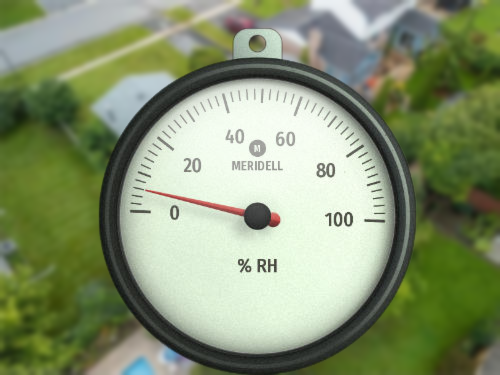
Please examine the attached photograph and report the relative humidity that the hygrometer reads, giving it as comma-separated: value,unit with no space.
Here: 6,%
